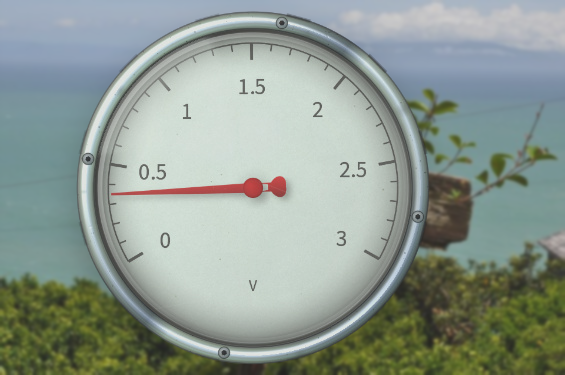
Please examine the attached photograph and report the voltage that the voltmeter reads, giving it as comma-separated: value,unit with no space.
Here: 0.35,V
